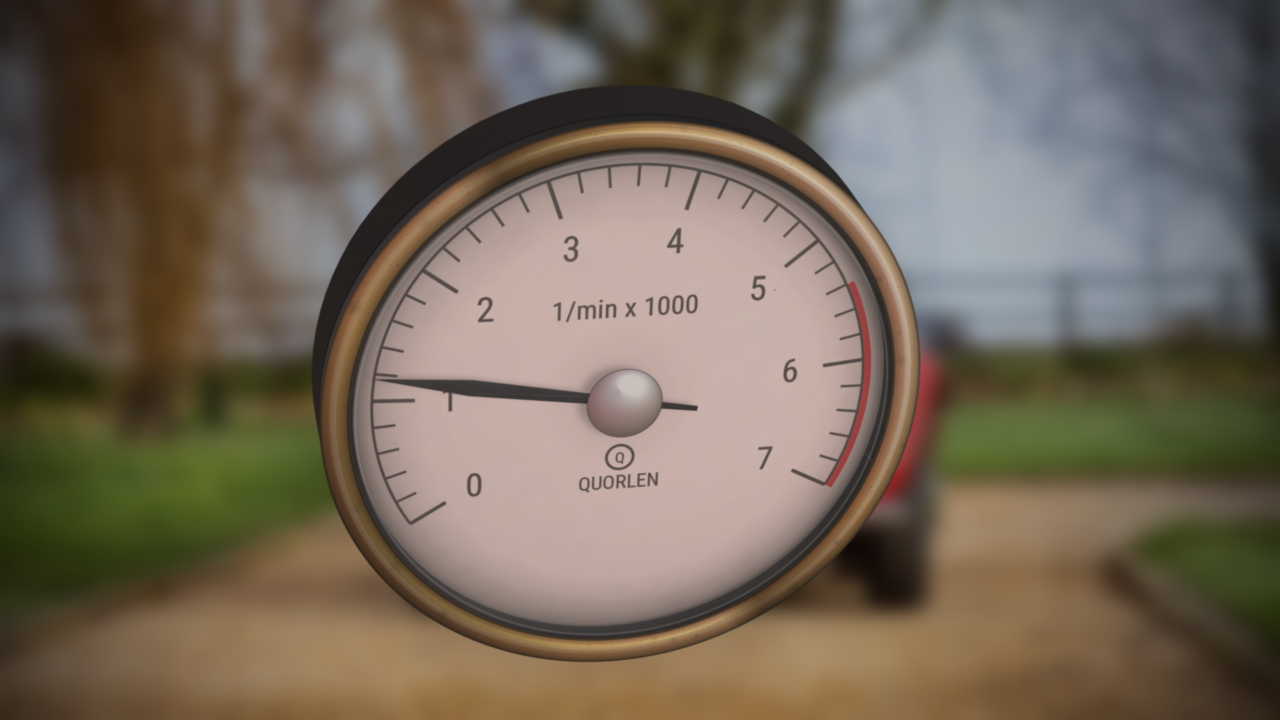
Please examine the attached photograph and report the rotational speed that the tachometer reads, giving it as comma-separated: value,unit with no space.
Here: 1200,rpm
